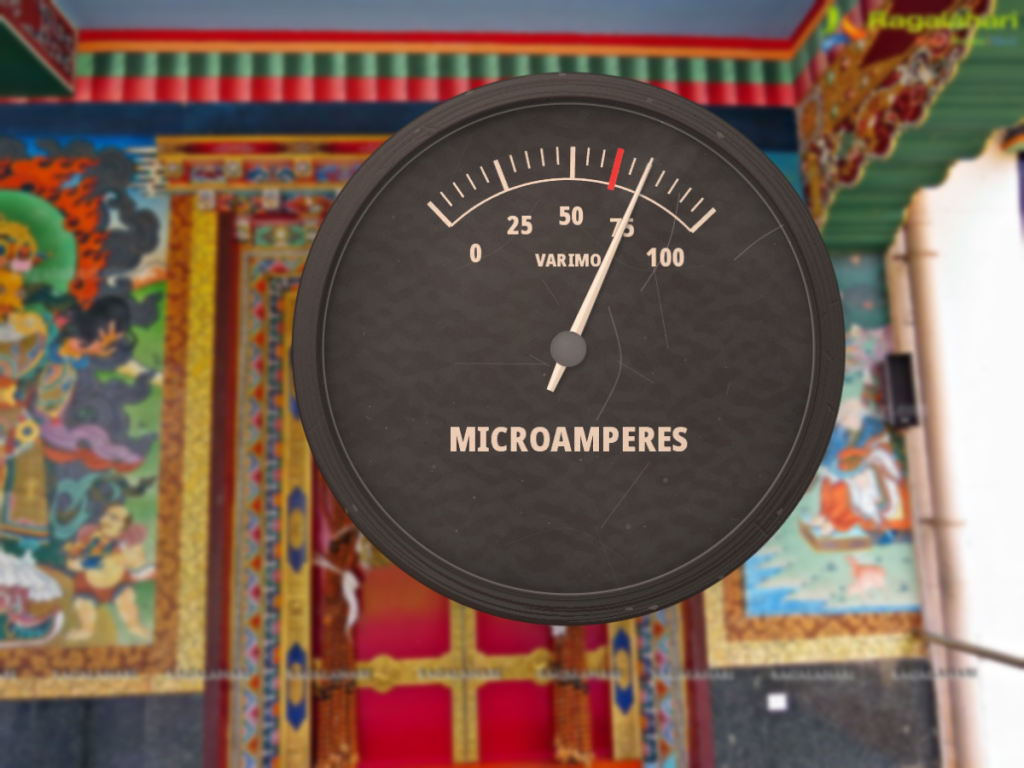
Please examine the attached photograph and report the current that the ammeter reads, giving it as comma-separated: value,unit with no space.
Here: 75,µA
